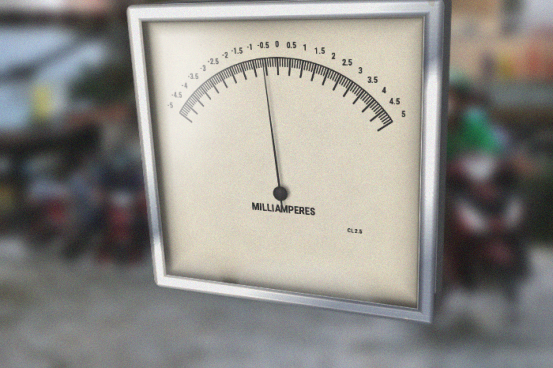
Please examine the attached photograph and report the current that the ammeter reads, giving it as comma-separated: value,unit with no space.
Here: -0.5,mA
